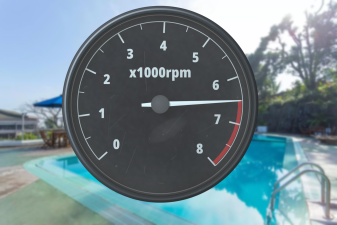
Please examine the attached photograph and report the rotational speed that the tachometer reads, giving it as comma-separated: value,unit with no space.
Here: 6500,rpm
